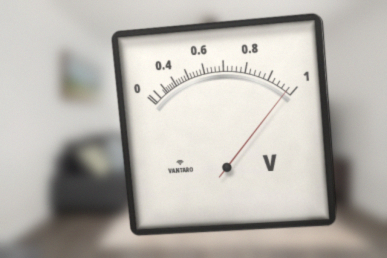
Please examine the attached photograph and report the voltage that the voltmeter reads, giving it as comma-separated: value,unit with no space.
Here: 0.98,V
